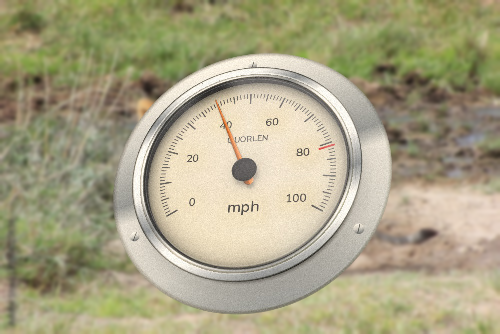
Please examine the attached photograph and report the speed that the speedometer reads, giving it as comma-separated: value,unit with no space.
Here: 40,mph
